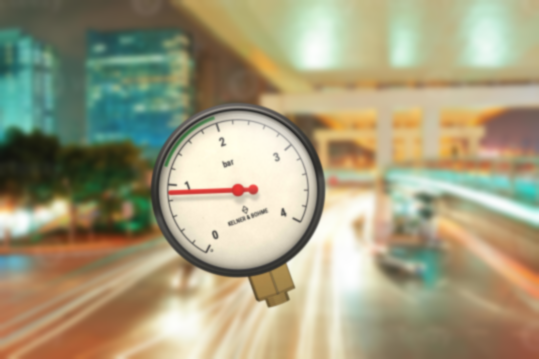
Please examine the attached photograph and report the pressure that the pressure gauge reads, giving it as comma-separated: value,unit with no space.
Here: 0.9,bar
